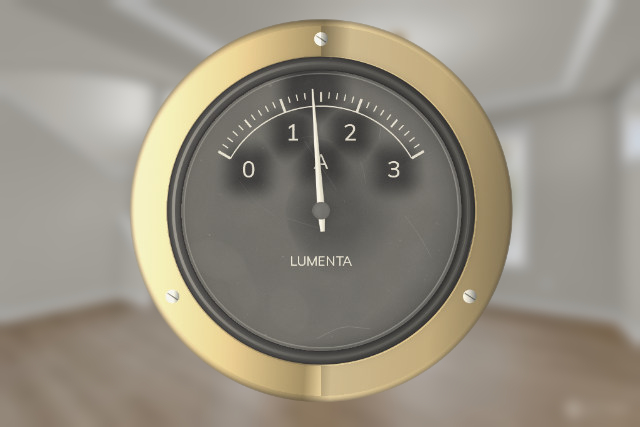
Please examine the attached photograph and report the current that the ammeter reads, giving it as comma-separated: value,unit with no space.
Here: 1.4,A
